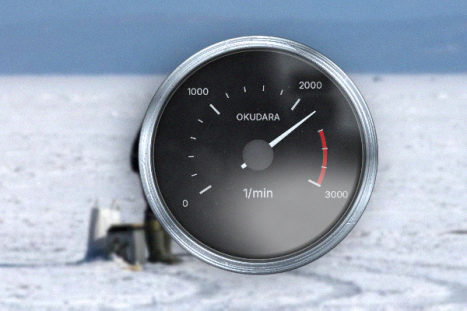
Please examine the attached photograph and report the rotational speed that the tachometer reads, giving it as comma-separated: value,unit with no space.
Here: 2200,rpm
